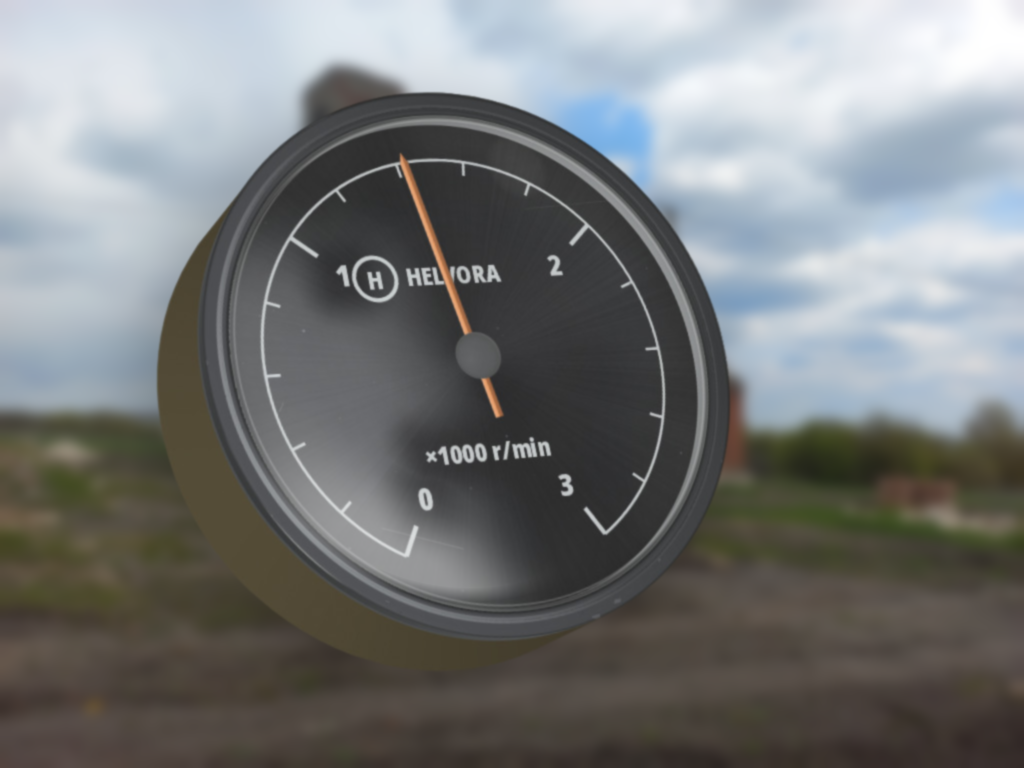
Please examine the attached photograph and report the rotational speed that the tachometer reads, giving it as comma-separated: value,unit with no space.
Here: 1400,rpm
